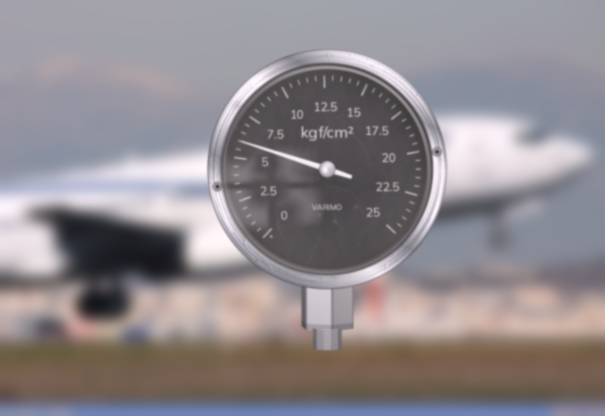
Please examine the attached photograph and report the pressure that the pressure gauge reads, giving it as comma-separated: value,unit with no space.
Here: 6,kg/cm²
